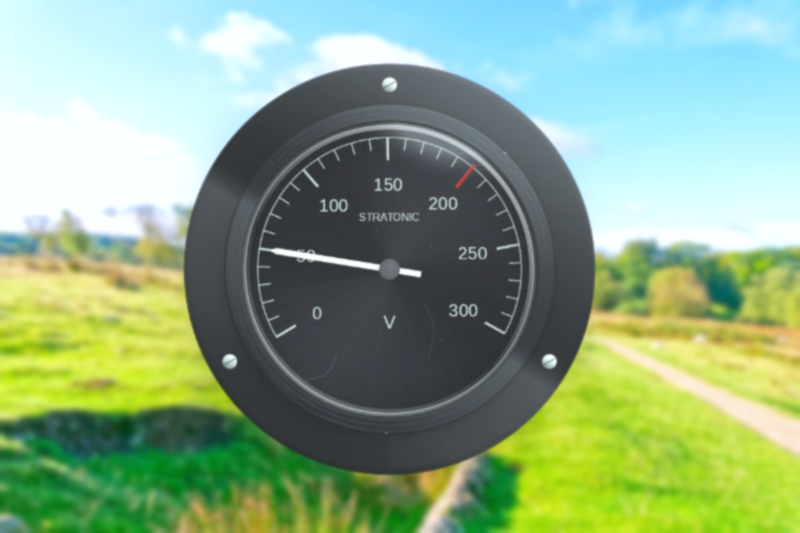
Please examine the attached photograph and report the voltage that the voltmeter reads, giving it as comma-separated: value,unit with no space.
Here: 50,V
